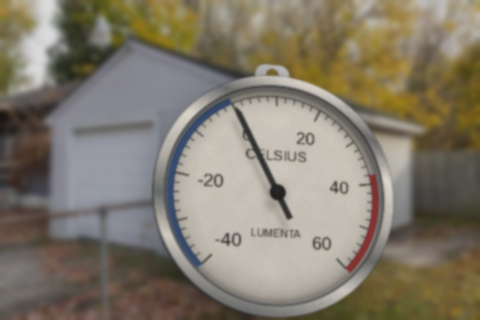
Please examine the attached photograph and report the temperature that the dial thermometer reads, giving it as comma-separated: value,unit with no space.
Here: 0,°C
